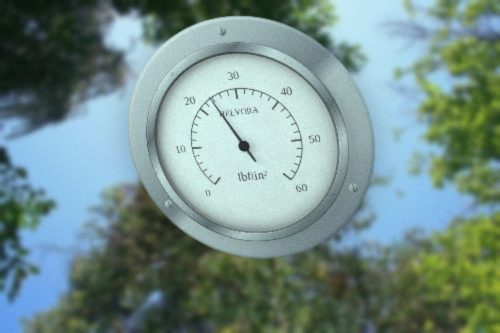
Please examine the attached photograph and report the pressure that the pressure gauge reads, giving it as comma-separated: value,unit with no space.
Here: 24,psi
